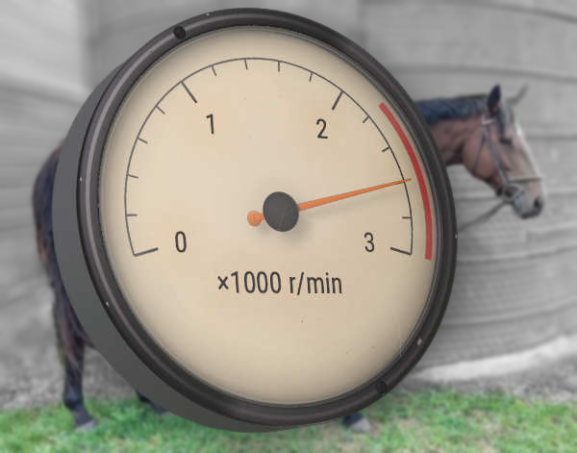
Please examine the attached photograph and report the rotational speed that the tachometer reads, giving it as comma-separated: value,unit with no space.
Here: 2600,rpm
